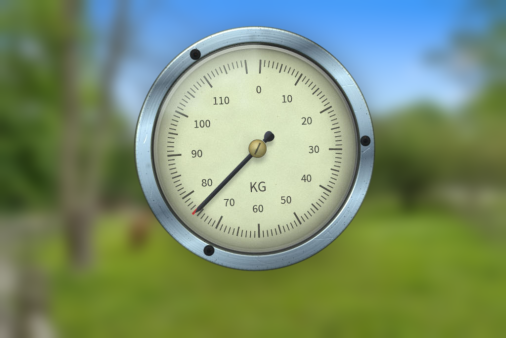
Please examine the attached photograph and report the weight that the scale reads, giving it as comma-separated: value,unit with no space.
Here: 76,kg
